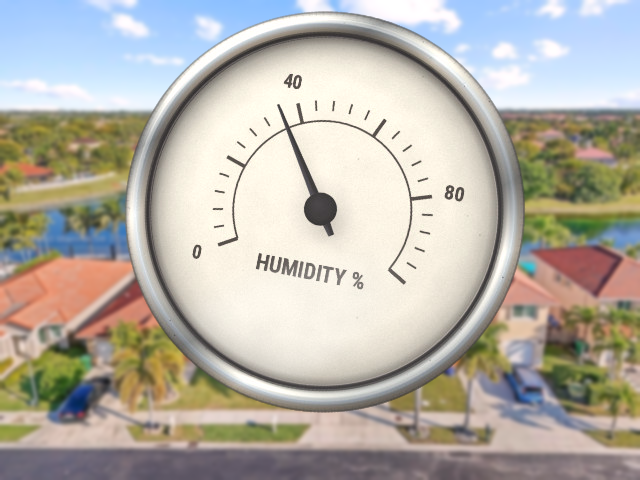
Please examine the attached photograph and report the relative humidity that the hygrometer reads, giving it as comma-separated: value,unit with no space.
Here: 36,%
